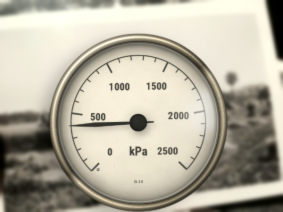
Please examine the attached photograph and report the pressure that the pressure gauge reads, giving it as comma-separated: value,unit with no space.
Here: 400,kPa
